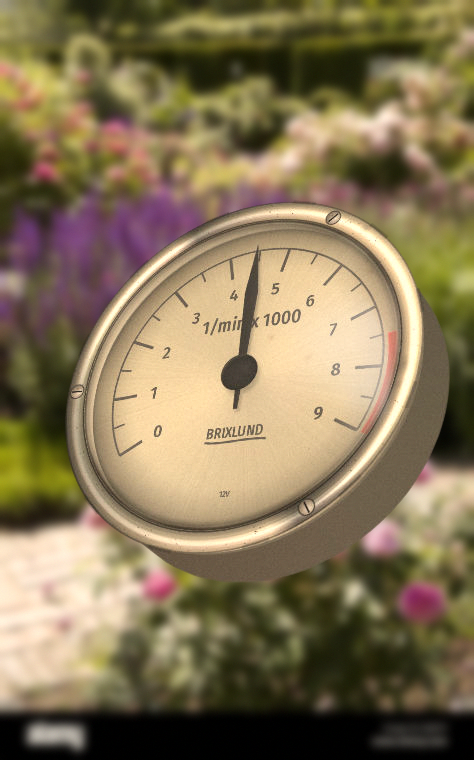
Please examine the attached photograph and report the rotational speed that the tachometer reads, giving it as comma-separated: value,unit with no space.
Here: 4500,rpm
